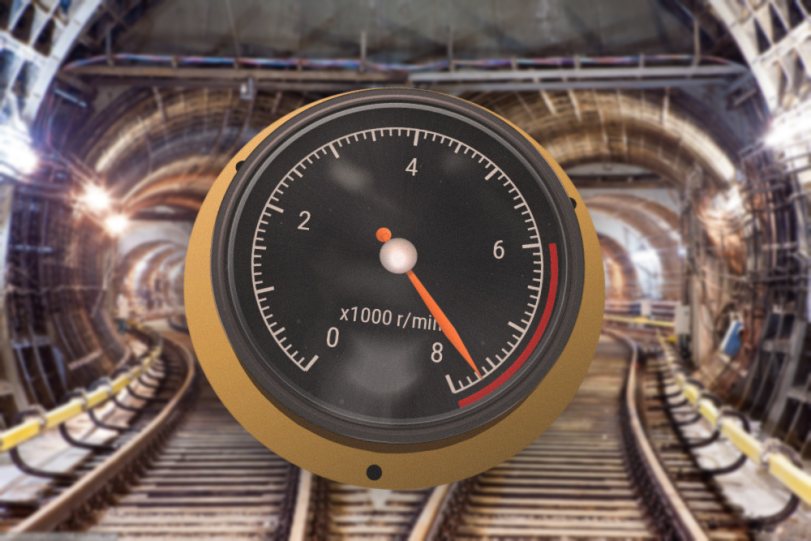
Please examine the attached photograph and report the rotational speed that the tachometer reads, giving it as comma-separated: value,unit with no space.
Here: 7700,rpm
